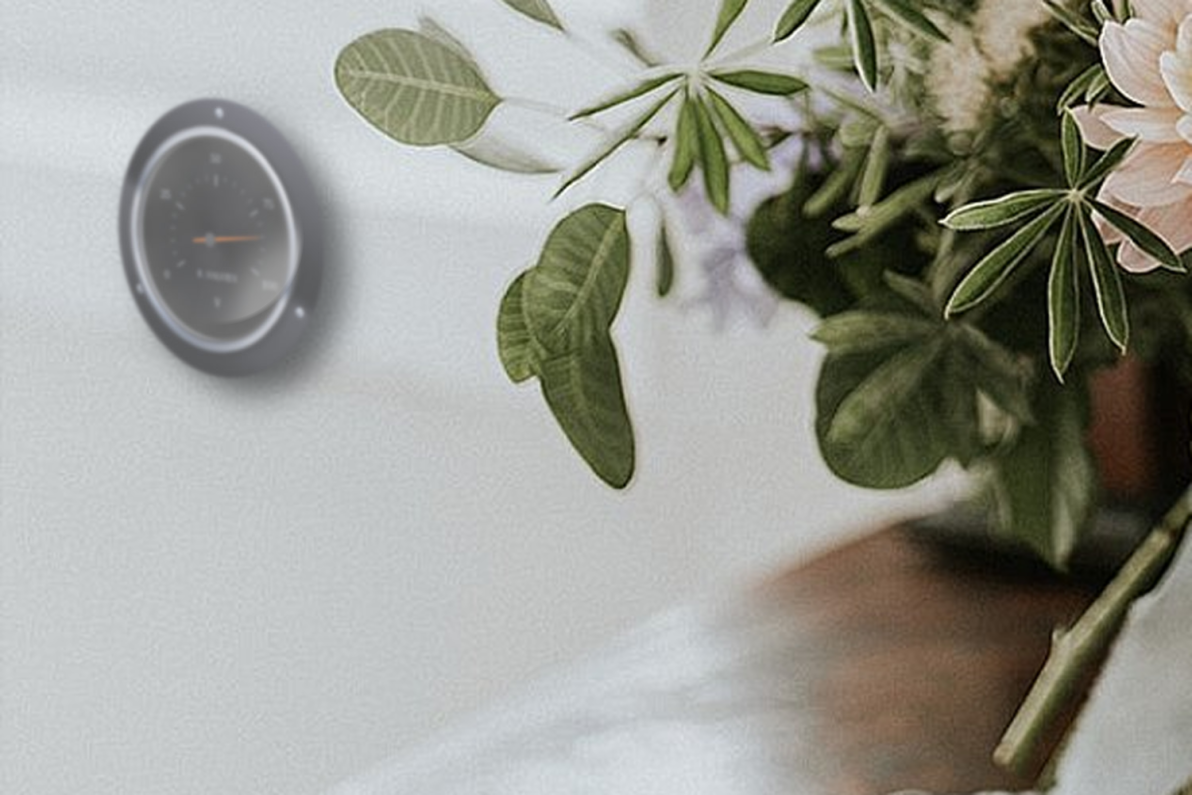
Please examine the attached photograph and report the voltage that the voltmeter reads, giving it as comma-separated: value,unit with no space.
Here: 85,V
